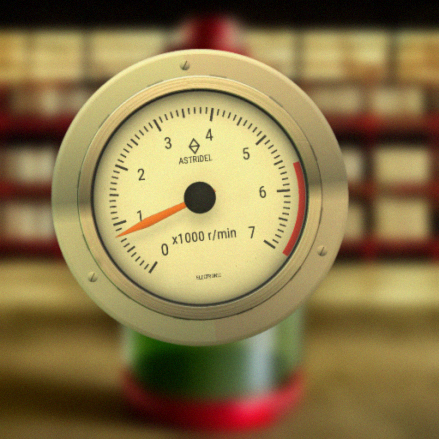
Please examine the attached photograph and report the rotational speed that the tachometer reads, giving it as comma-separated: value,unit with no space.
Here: 800,rpm
